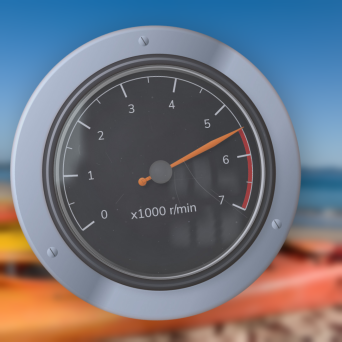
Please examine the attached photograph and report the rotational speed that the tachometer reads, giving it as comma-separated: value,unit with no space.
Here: 5500,rpm
